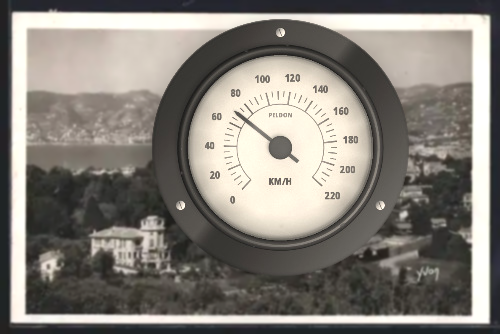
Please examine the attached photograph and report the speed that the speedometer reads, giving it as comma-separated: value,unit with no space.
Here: 70,km/h
